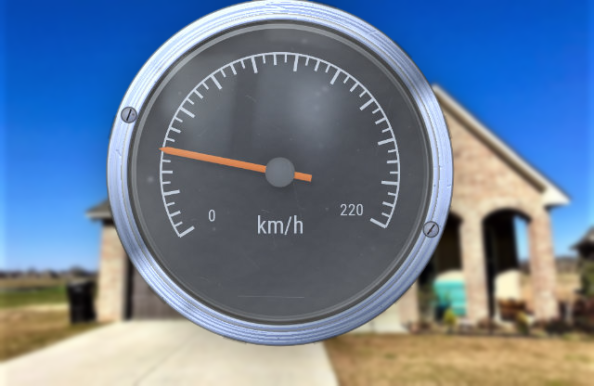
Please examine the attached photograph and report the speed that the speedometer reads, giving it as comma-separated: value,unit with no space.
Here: 40,km/h
